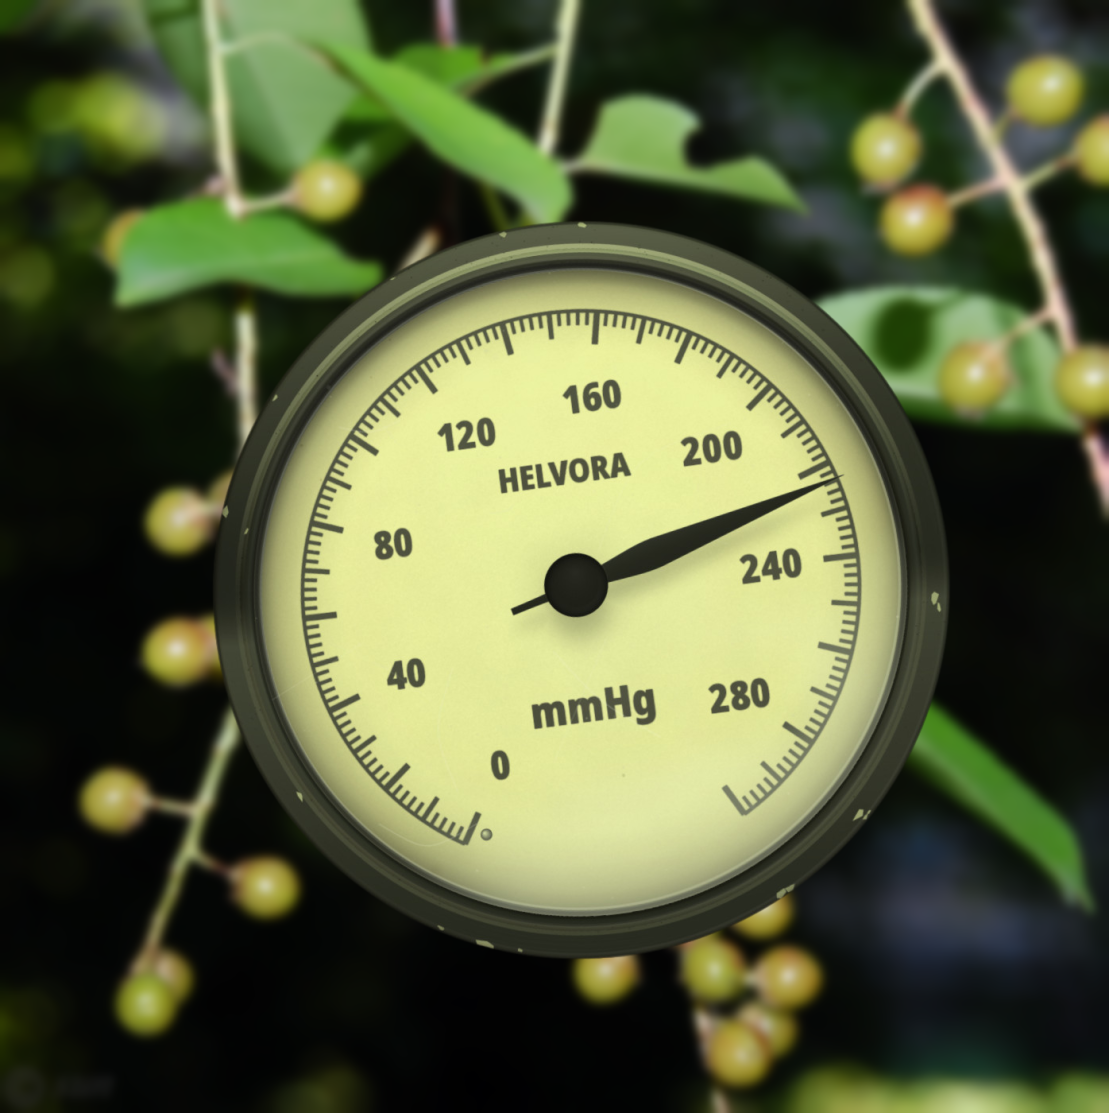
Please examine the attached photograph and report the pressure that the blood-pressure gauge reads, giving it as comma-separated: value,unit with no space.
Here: 224,mmHg
